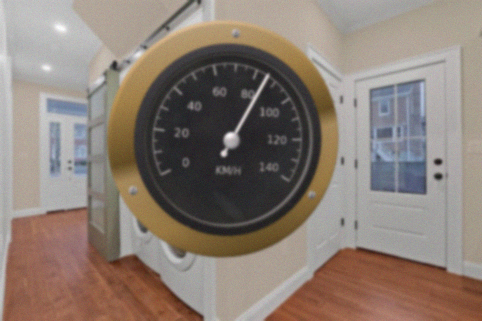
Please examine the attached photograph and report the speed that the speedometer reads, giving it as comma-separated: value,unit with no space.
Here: 85,km/h
